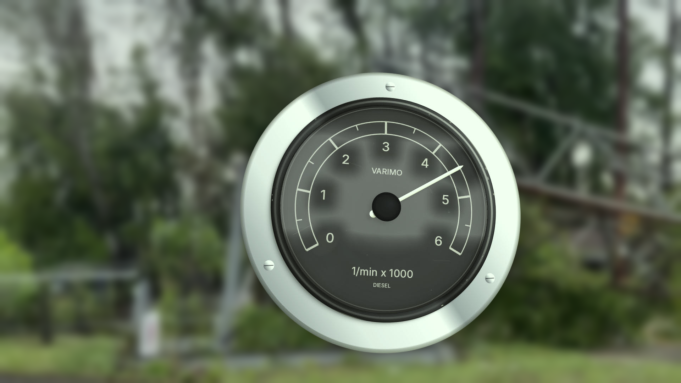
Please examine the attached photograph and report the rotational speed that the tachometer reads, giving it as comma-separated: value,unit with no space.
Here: 4500,rpm
